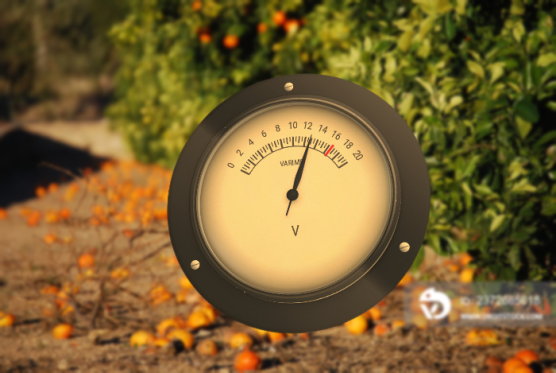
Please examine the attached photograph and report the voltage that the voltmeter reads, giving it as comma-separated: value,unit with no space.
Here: 13,V
